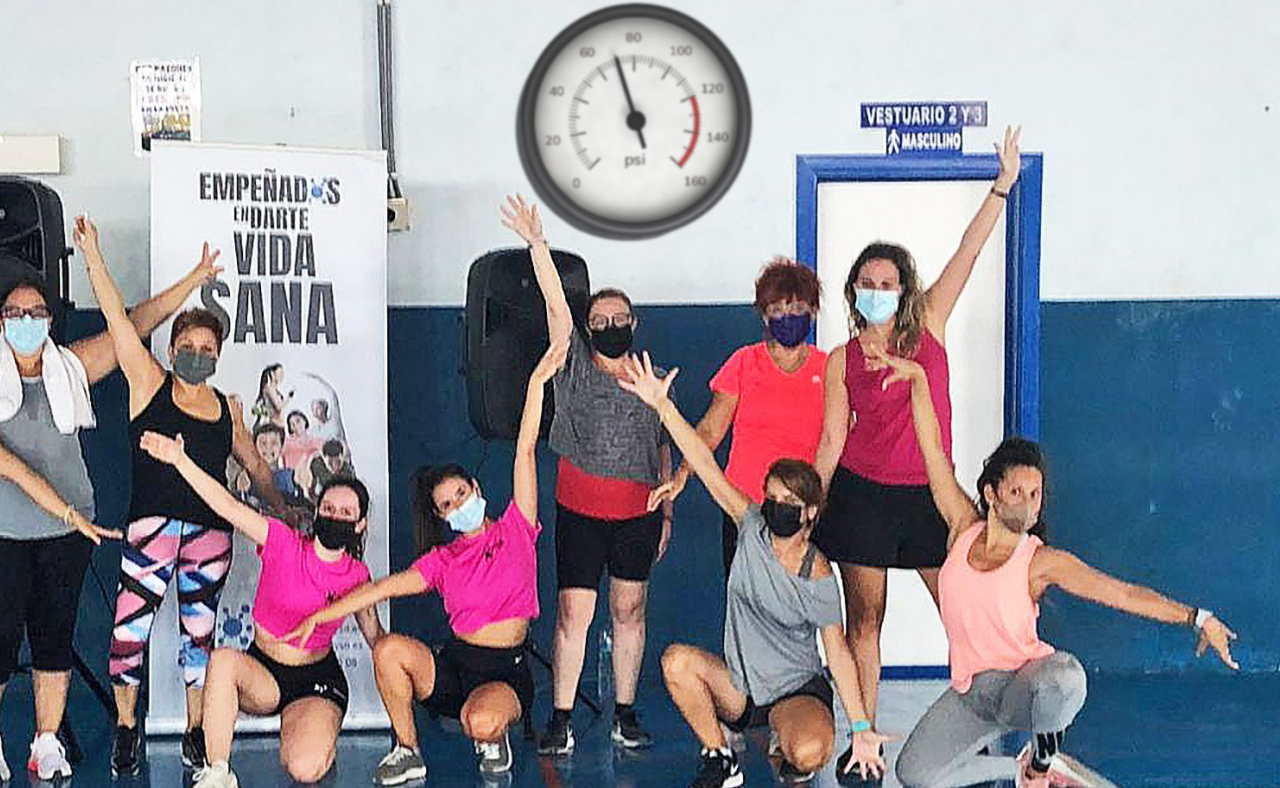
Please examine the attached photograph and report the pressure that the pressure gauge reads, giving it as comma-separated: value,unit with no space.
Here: 70,psi
